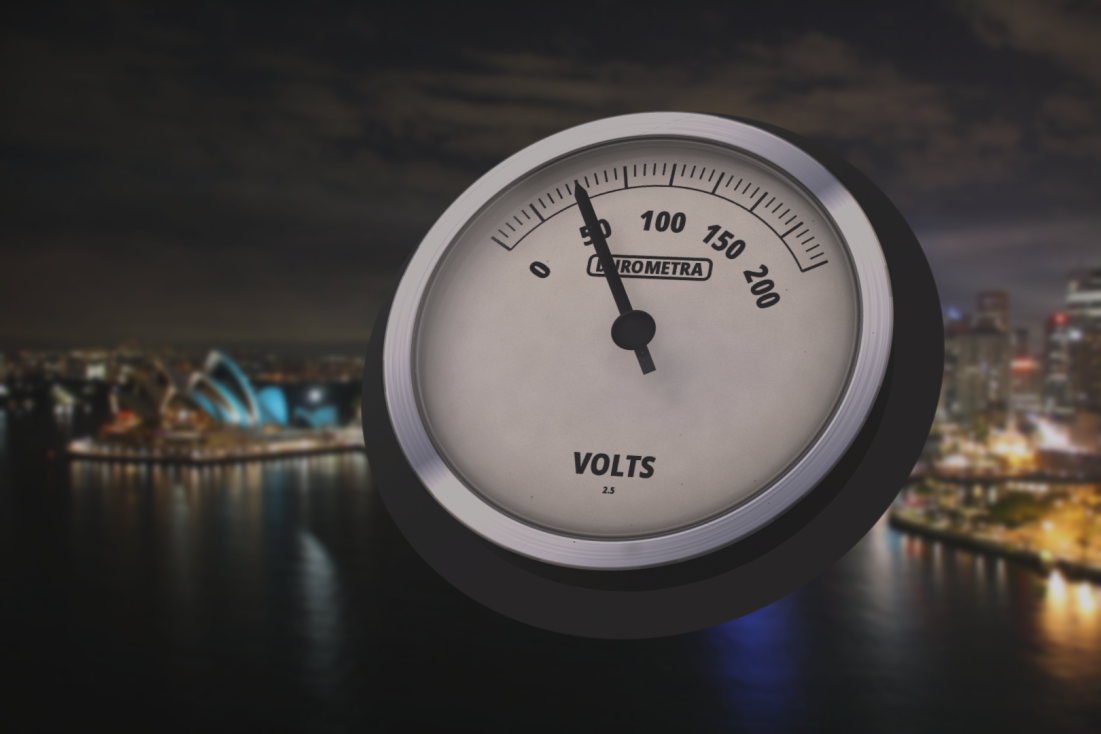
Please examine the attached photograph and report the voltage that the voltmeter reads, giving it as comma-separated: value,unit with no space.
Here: 50,V
